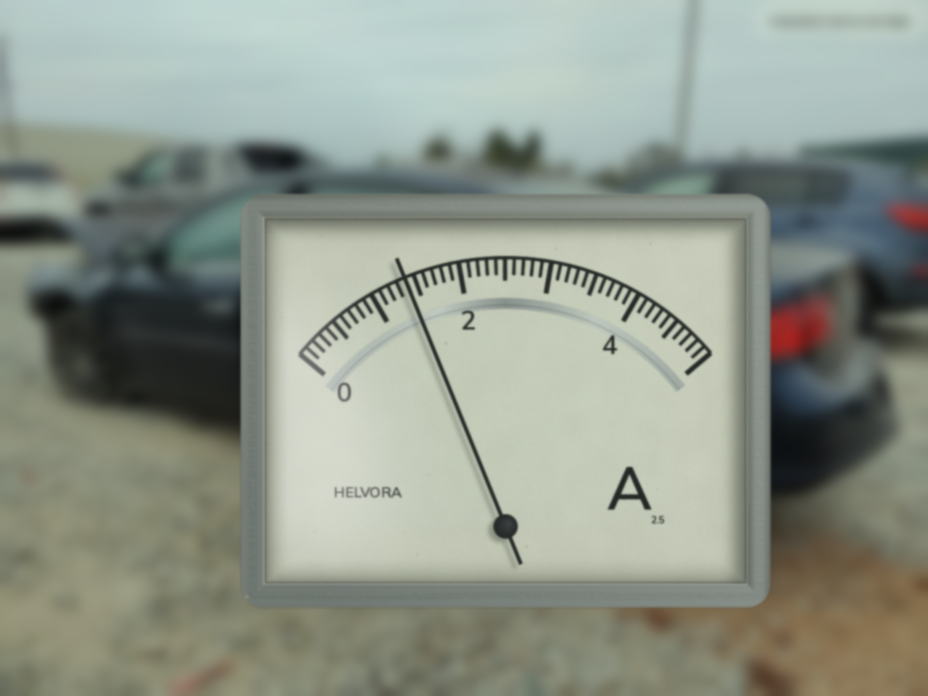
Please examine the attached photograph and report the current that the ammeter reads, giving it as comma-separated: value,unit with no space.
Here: 1.4,A
